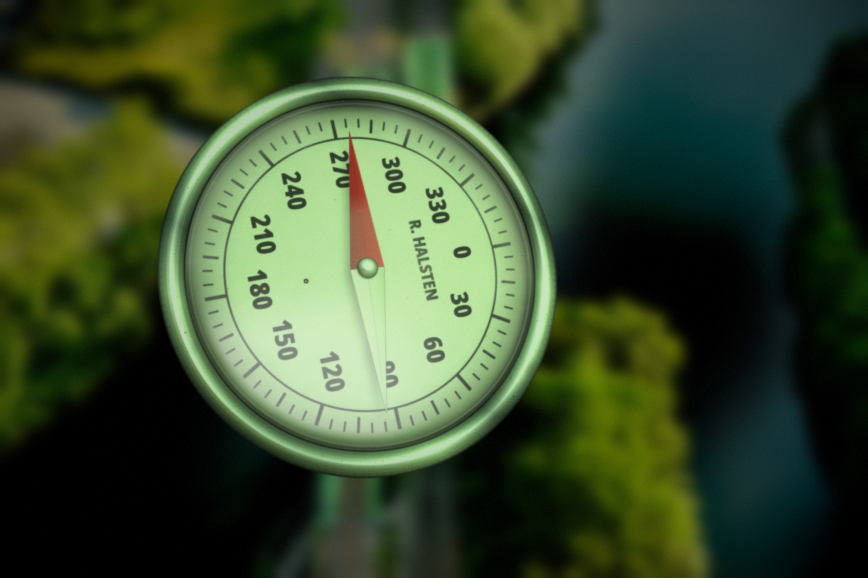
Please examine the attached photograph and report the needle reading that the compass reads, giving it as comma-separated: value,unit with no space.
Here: 275,°
